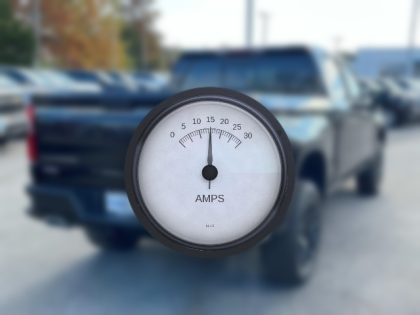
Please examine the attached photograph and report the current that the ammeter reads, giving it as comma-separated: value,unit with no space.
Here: 15,A
